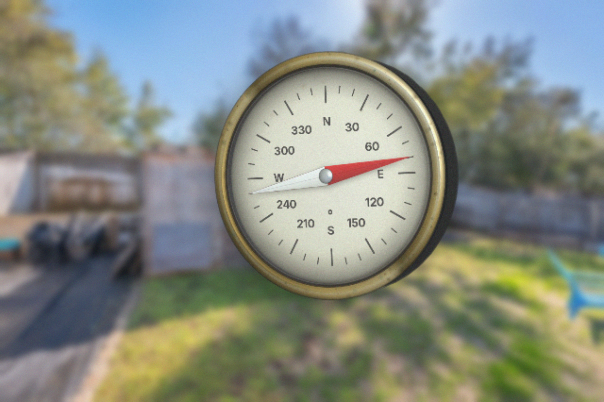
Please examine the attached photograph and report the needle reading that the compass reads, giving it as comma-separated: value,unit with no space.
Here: 80,°
